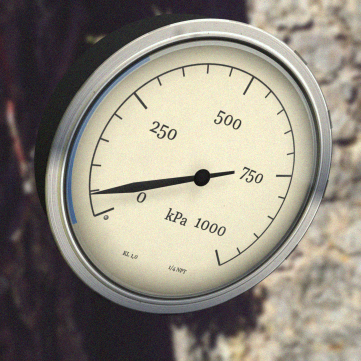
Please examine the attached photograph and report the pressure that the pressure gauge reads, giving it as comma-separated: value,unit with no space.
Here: 50,kPa
